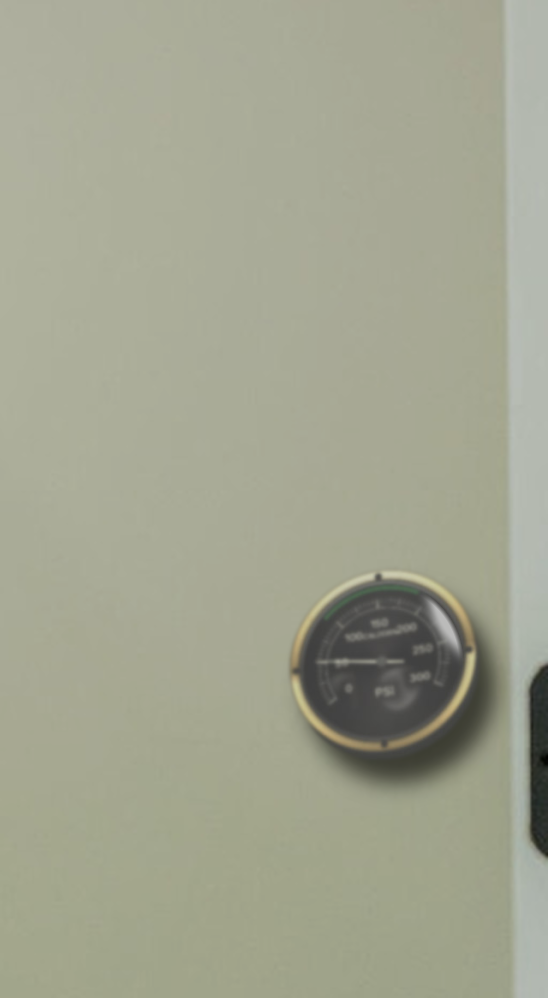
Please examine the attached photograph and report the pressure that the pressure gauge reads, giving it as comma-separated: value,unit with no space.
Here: 50,psi
